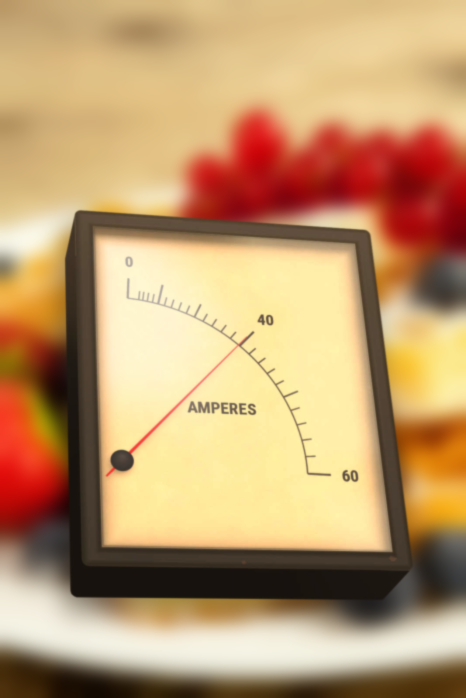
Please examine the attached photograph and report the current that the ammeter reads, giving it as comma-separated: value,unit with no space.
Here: 40,A
